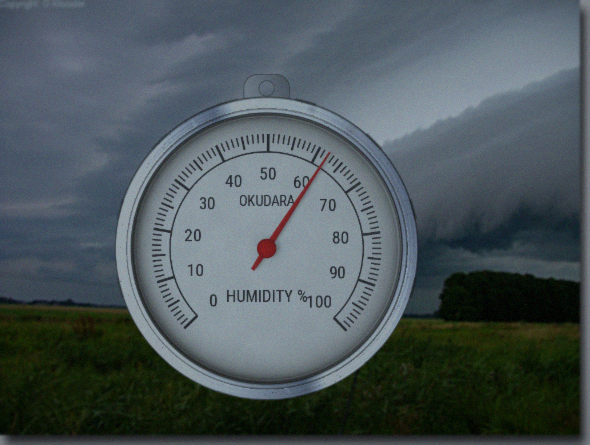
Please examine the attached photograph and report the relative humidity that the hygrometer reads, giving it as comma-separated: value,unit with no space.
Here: 62,%
